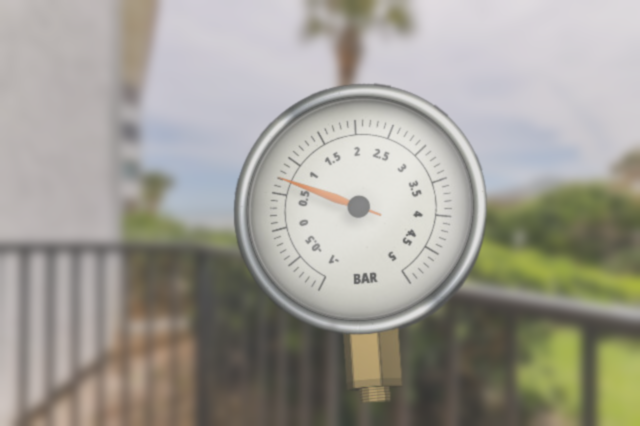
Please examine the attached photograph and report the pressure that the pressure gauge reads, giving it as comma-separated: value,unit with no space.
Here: 0.7,bar
